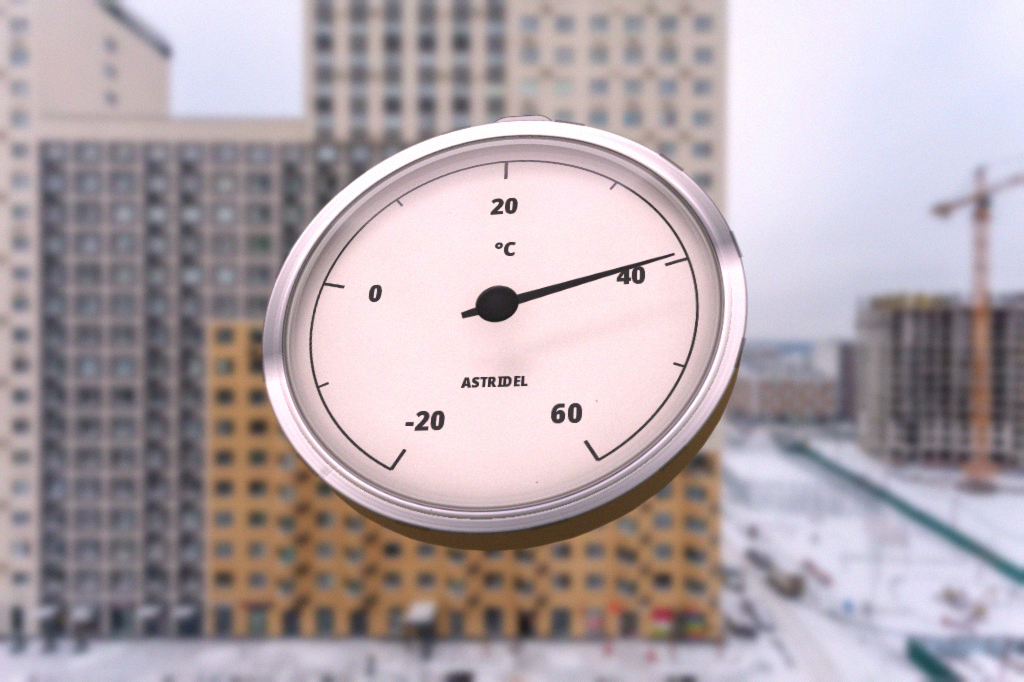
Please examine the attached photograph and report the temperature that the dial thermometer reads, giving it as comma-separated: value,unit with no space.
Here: 40,°C
